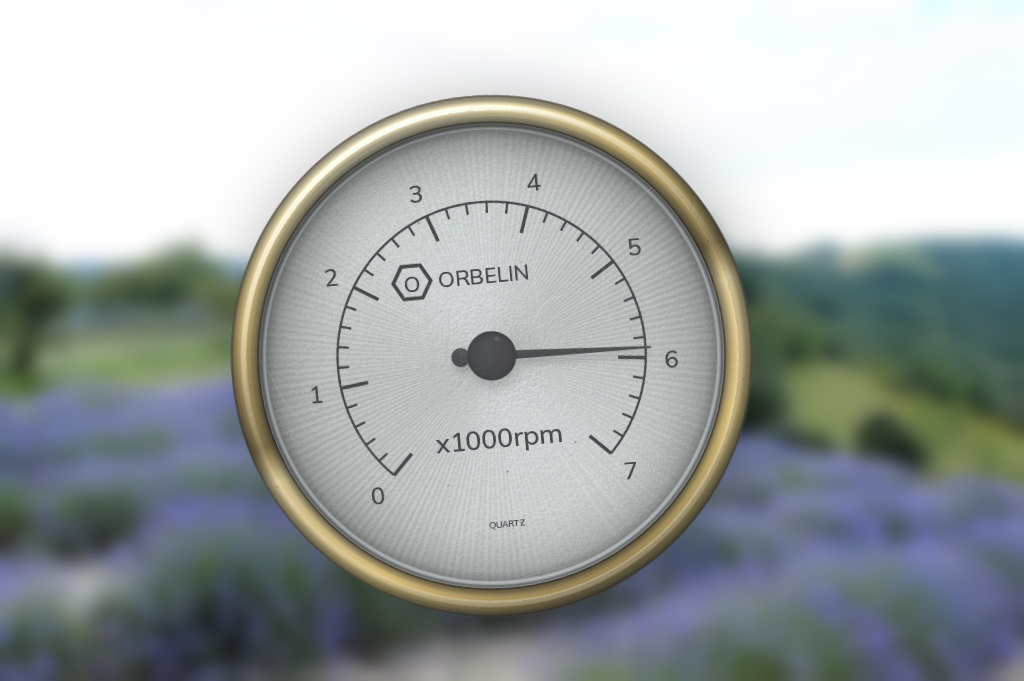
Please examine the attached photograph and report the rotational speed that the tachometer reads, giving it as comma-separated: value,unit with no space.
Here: 5900,rpm
